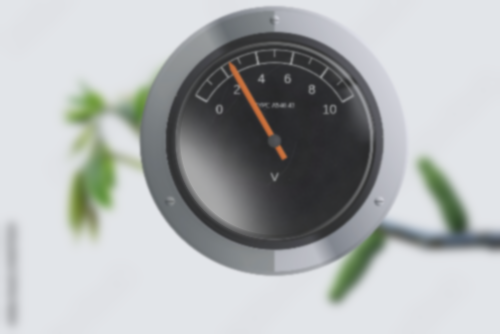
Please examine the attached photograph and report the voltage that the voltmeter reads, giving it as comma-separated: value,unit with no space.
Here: 2.5,V
